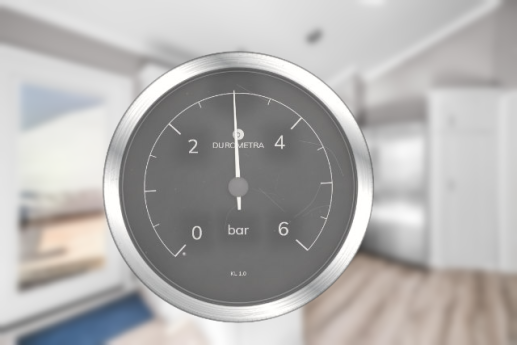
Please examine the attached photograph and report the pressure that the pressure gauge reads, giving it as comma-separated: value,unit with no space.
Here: 3,bar
